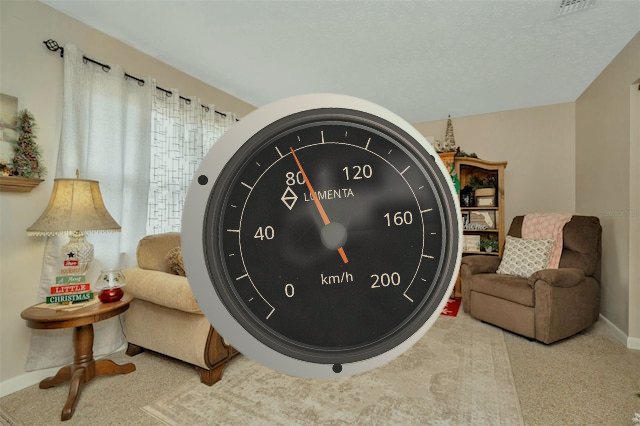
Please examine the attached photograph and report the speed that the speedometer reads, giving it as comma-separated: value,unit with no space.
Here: 85,km/h
